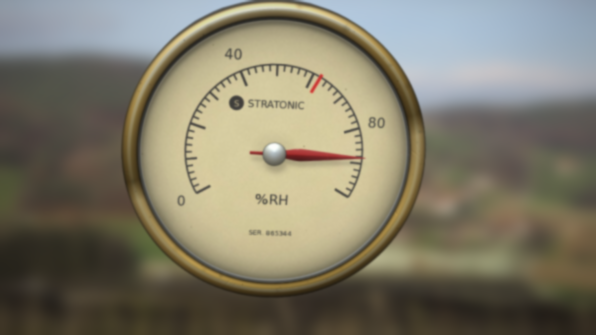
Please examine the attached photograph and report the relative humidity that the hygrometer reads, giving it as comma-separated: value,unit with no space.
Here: 88,%
